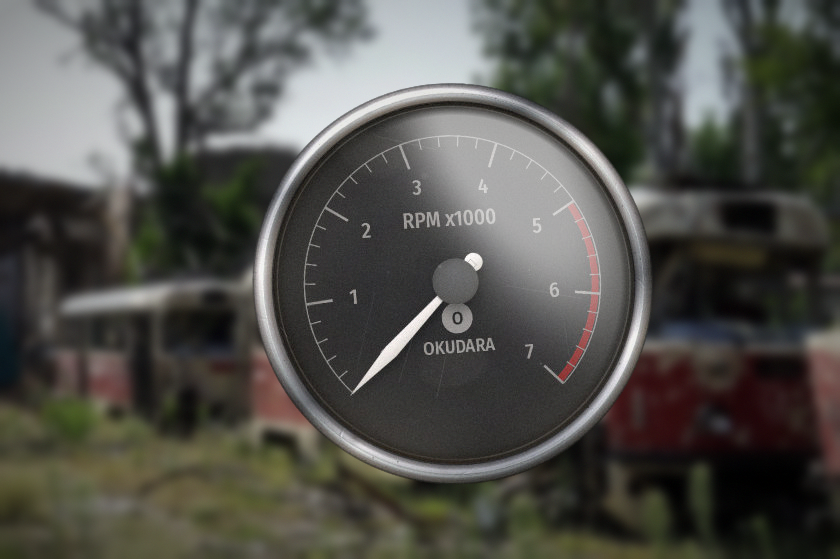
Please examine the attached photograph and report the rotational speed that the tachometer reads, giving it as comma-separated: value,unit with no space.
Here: 0,rpm
